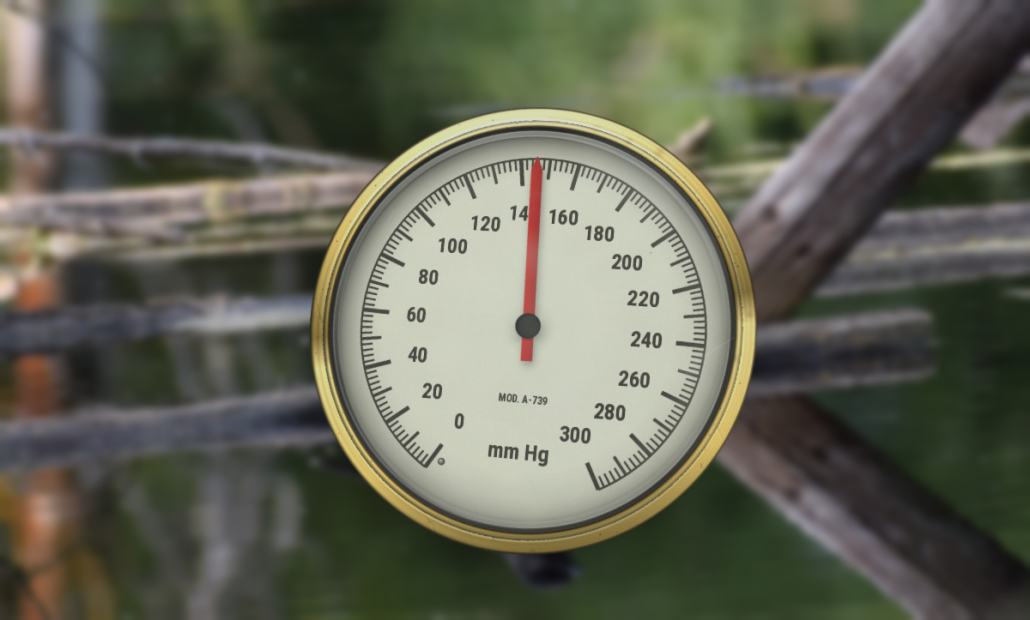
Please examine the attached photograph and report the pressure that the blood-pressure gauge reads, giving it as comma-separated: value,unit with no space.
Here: 146,mmHg
